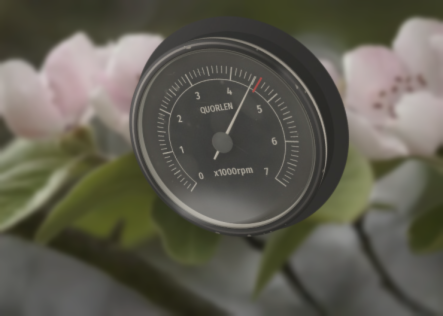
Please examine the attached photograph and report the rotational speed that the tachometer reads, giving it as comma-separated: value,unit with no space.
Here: 4500,rpm
